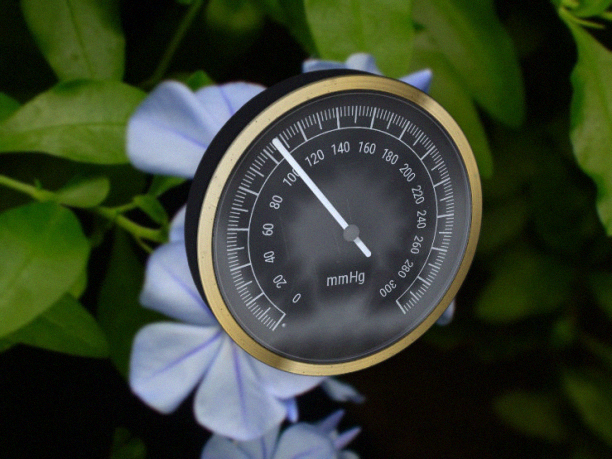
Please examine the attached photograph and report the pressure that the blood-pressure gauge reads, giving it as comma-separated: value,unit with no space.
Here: 106,mmHg
